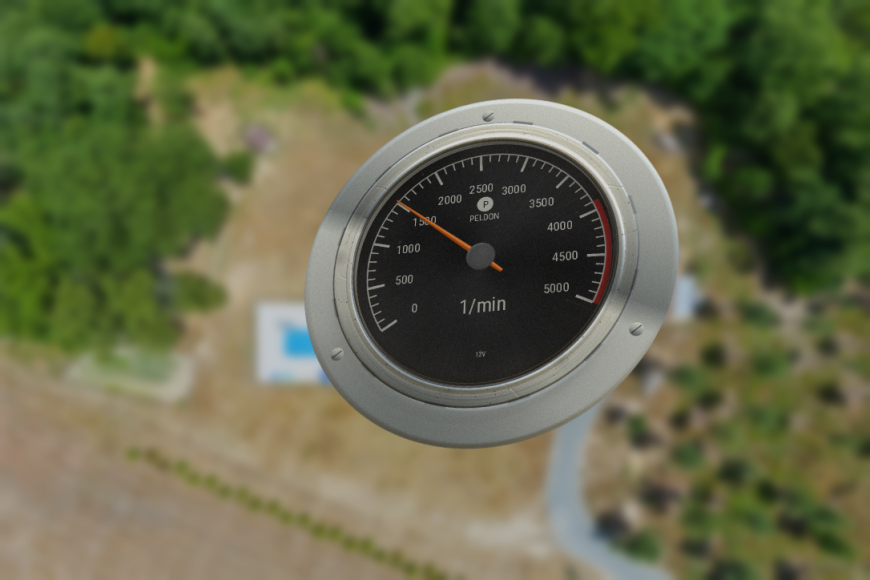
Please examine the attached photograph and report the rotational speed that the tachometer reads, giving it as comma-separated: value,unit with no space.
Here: 1500,rpm
